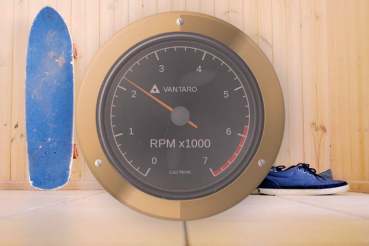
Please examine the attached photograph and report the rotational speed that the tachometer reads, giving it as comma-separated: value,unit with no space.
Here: 2200,rpm
